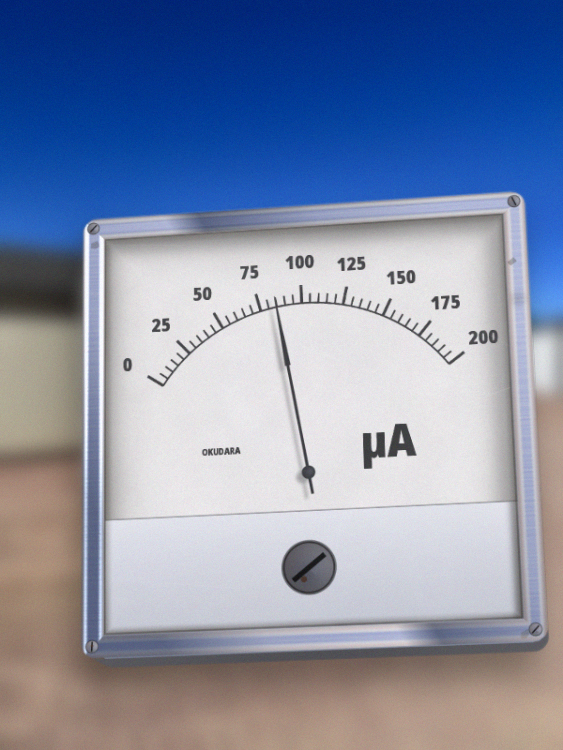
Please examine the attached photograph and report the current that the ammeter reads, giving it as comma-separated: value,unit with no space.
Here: 85,µA
